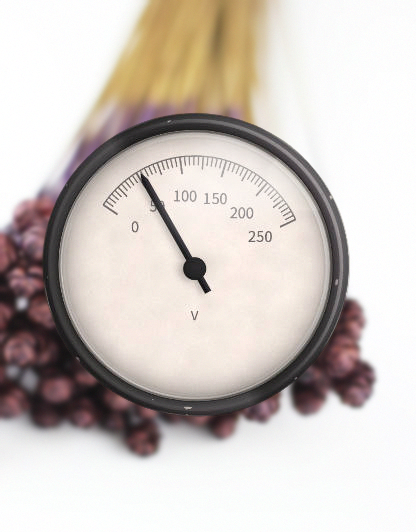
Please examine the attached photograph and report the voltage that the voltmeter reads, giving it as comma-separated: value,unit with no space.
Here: 55,V
